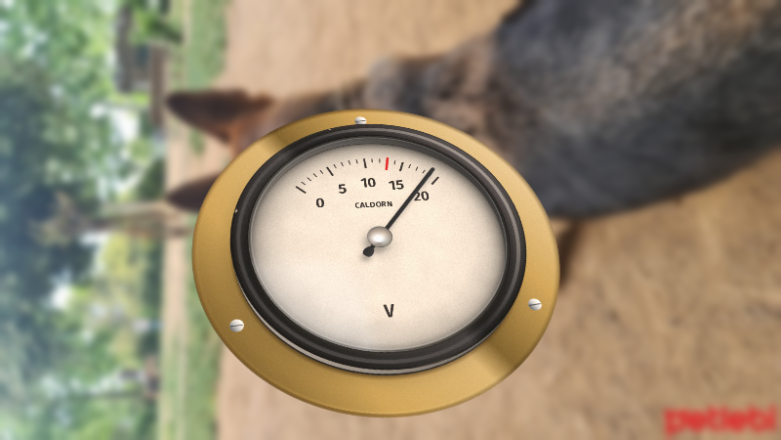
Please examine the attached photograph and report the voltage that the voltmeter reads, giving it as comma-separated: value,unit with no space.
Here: 19,V
